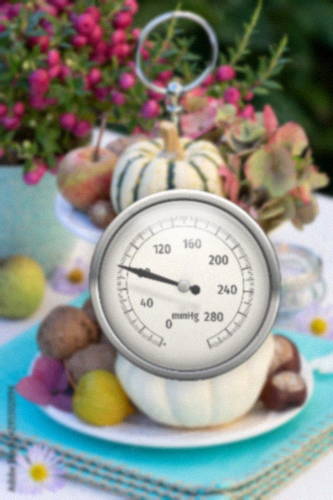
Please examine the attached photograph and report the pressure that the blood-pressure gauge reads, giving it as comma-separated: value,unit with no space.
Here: 80,mmHg
